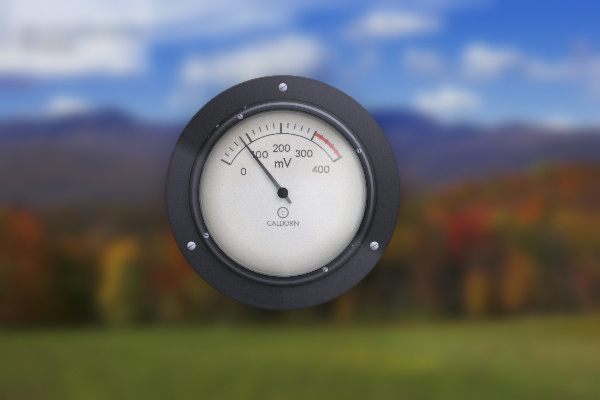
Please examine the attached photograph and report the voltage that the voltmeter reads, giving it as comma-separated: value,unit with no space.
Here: 80,mV
